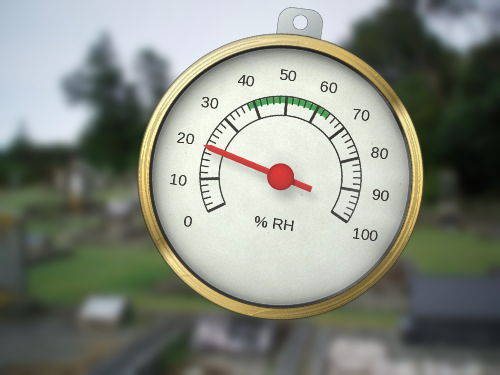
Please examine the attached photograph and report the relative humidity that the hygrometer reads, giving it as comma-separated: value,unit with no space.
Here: 20,%
